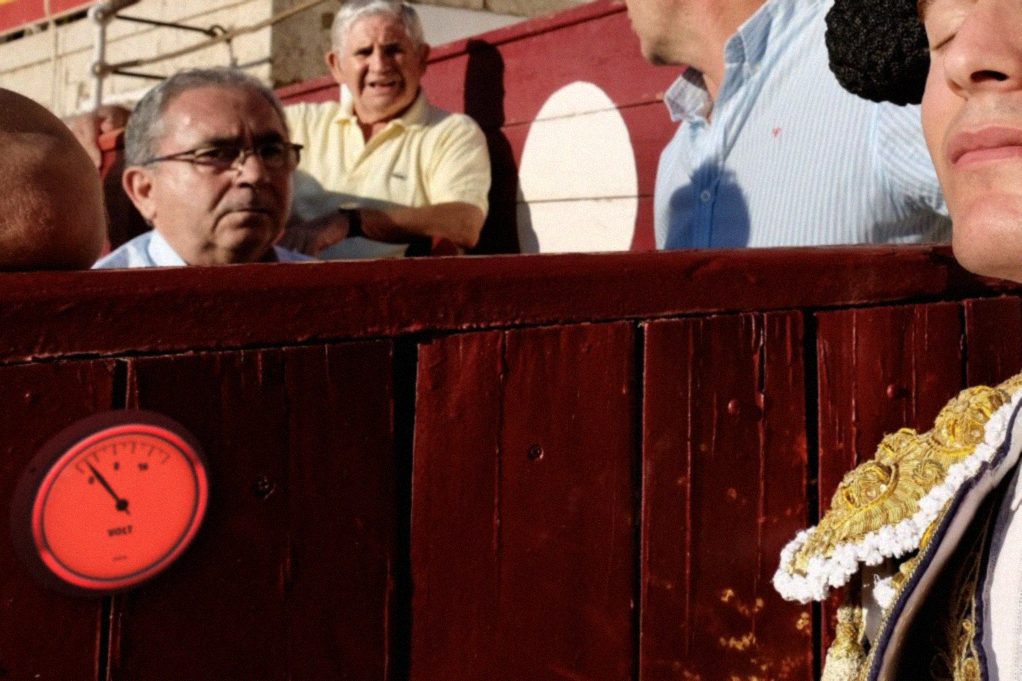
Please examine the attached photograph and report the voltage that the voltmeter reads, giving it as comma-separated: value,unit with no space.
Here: 2,V
